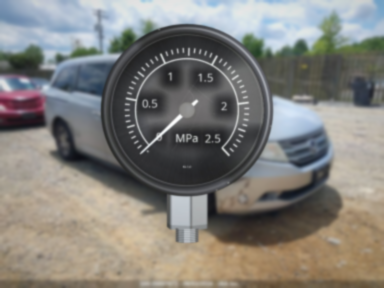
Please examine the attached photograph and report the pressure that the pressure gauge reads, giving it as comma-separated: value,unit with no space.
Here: 0,MPa
